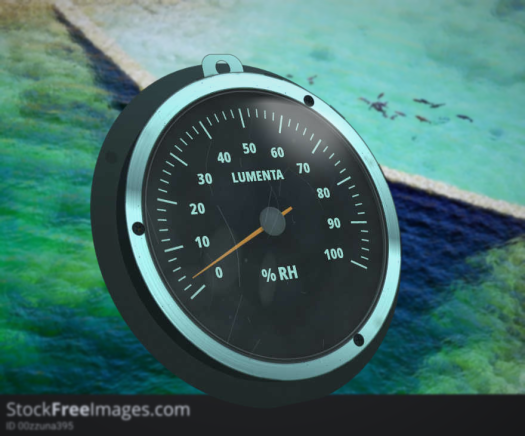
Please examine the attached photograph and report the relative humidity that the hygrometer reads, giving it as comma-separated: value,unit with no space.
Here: 3,%
